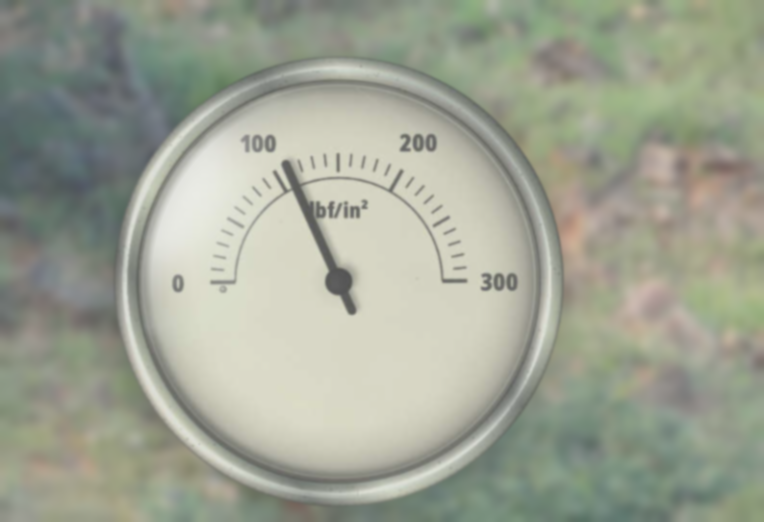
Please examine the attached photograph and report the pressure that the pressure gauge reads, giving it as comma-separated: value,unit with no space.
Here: 110,psi
